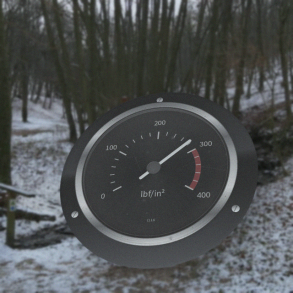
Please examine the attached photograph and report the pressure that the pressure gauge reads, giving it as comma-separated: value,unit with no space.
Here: 280,psi
